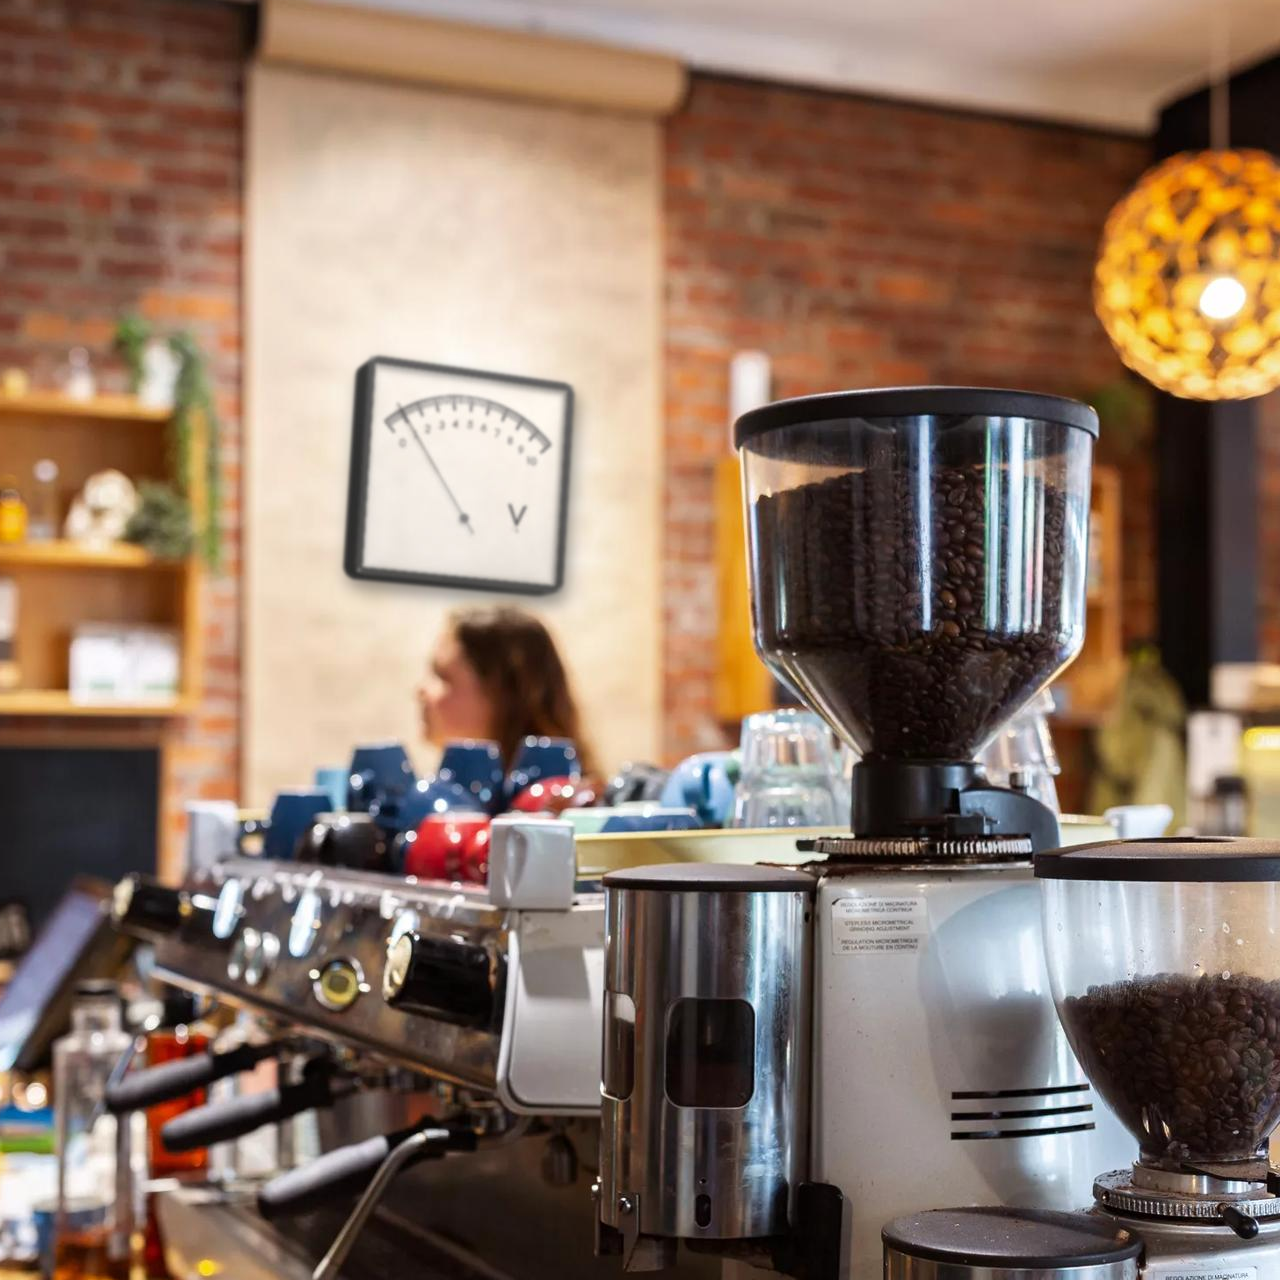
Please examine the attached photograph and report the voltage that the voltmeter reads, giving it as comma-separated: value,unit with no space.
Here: 1,V
